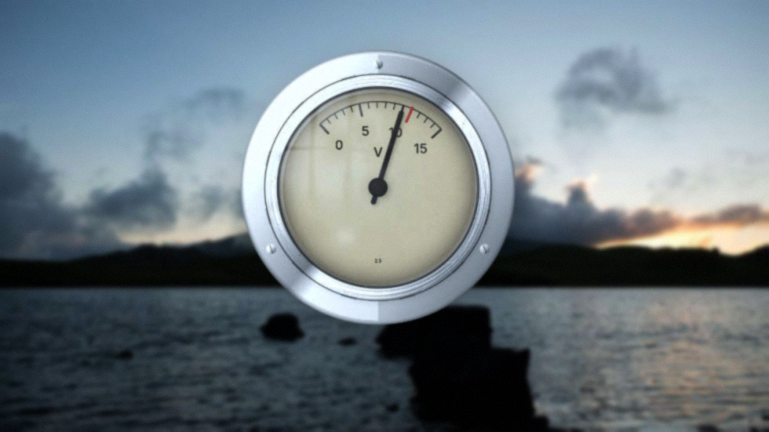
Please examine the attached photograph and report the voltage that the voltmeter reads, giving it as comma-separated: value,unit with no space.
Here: 10,V
